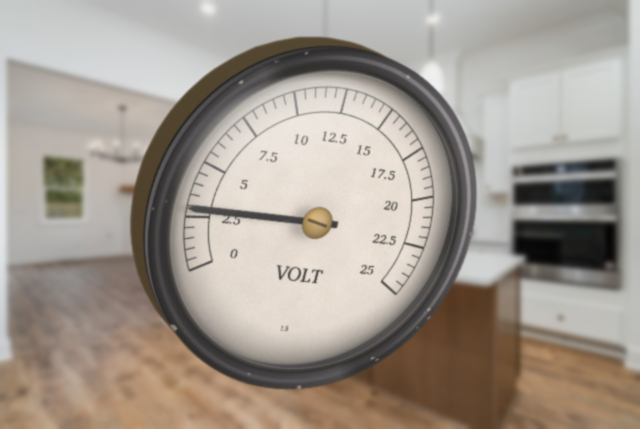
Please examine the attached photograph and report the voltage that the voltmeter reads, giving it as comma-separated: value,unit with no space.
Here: 3,V
